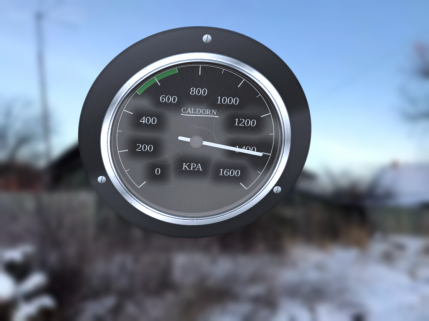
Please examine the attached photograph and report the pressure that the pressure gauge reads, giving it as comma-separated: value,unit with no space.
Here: 1400,kPa
